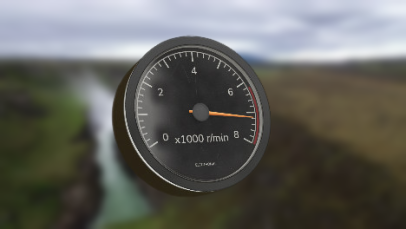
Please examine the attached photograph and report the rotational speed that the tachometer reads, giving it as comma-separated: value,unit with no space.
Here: 7200,rpm
